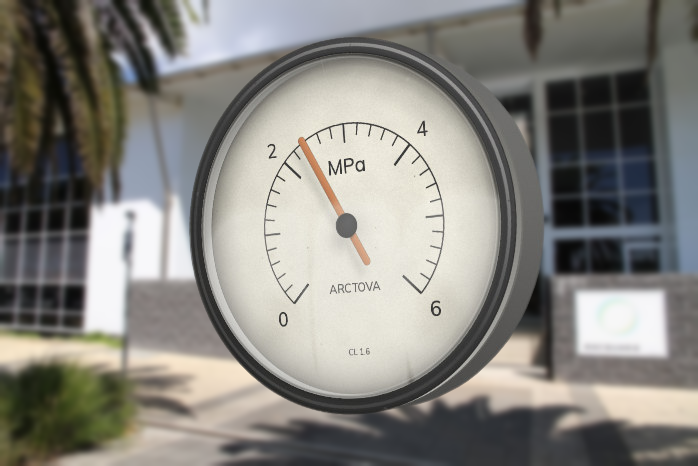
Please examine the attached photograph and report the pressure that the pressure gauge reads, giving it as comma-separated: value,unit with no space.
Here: 2.4,MPa
